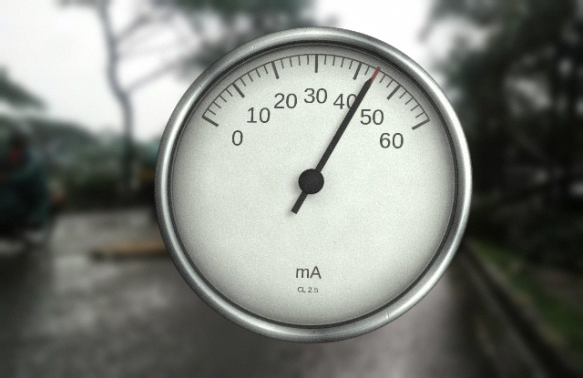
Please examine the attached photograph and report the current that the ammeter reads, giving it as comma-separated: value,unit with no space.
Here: 44,mA
